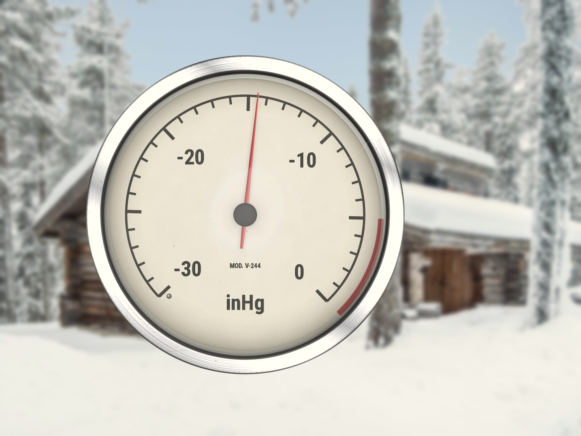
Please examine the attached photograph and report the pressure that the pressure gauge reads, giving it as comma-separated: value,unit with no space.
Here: -14.5,inHg
